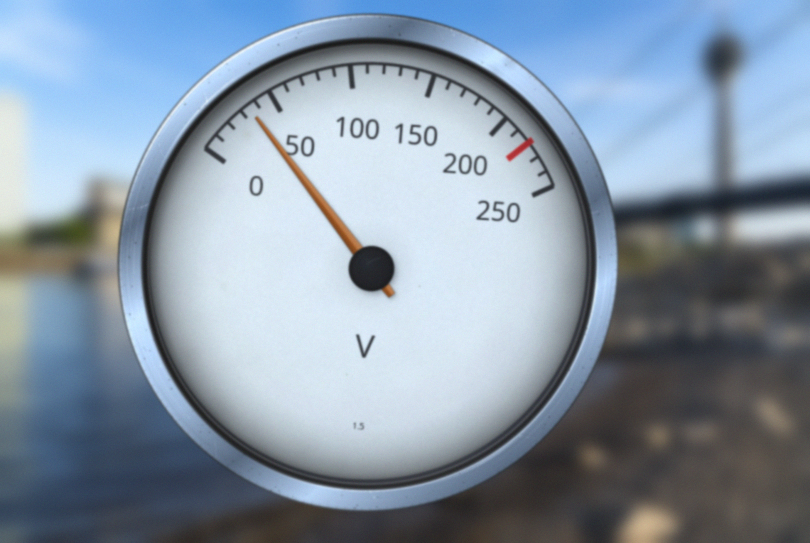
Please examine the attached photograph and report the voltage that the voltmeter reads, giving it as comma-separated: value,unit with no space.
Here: 35,V
